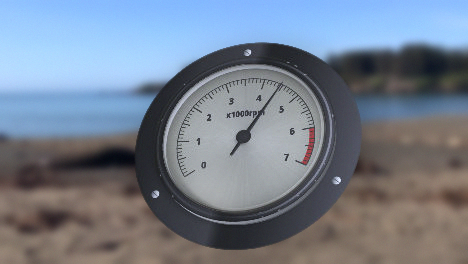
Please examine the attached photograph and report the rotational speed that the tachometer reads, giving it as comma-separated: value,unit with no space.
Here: 4500,rpm
